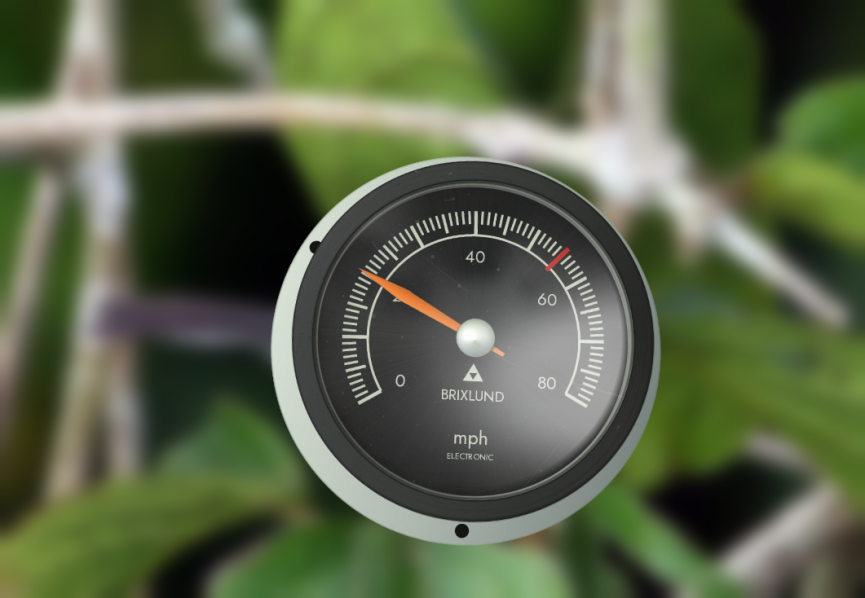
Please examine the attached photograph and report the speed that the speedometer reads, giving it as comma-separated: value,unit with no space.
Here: 20,mph
